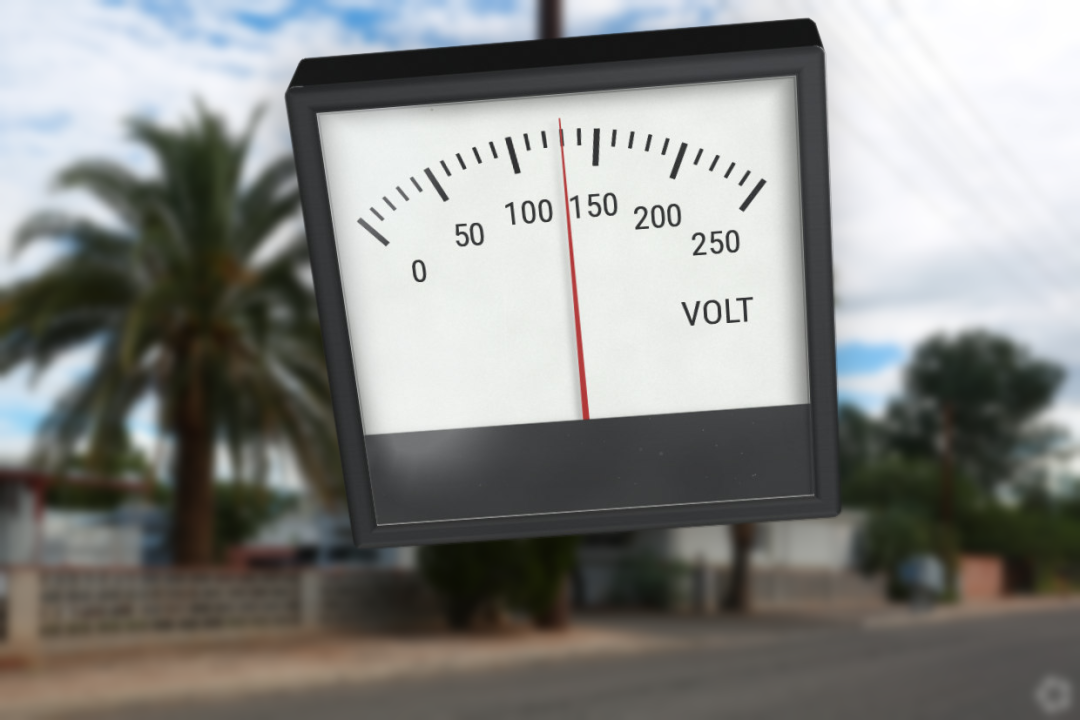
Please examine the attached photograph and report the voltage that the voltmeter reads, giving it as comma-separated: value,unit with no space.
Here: 130,V
